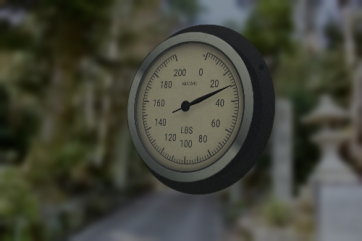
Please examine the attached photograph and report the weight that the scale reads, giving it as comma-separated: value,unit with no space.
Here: 30,lb
